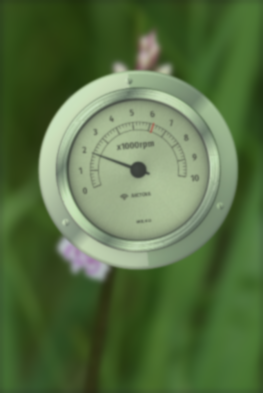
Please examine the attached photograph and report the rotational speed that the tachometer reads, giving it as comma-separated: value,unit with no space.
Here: 2000,rpm
